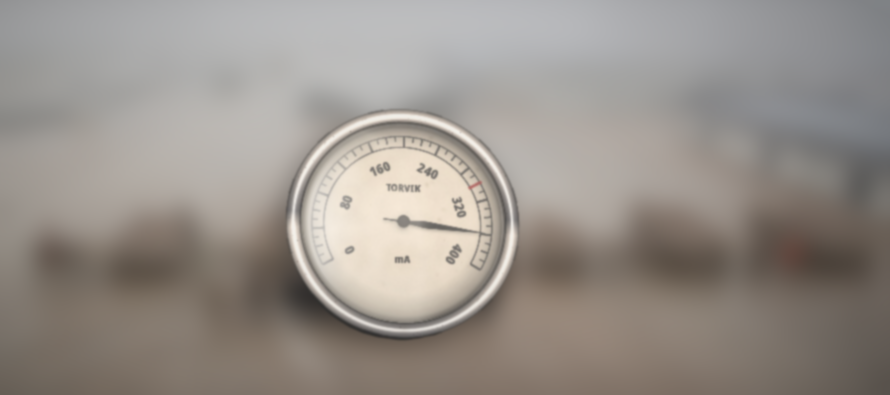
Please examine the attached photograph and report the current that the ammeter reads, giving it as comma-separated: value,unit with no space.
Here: 360,mA
